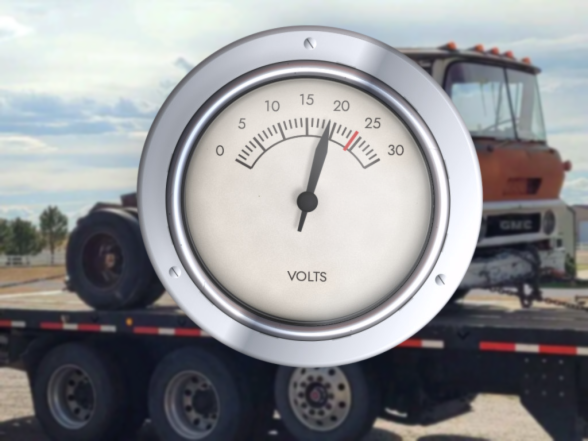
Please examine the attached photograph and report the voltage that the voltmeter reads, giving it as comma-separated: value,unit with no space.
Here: 19,V
